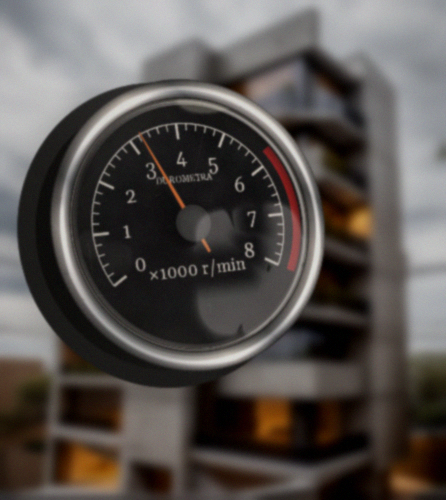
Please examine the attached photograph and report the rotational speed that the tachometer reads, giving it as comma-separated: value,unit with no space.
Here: 3200,rpm
